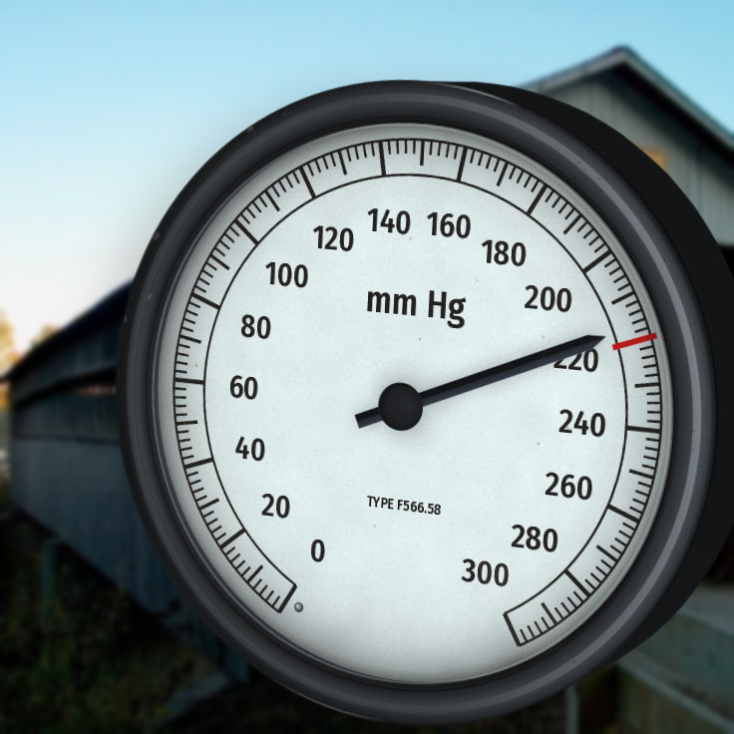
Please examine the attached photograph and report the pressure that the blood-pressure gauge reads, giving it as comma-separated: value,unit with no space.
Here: 217,mmHg
